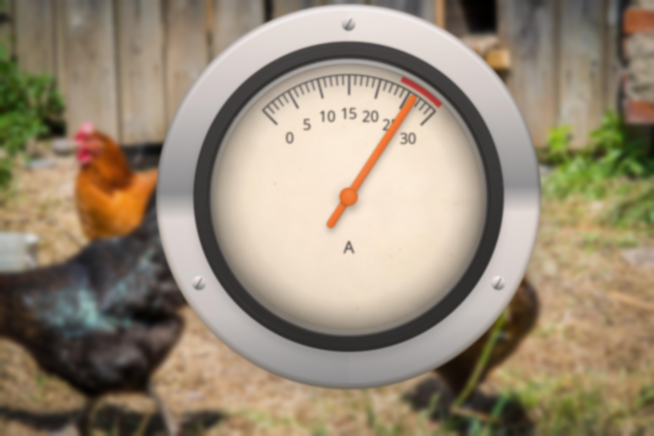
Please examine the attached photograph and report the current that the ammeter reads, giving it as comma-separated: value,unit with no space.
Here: 26,A
